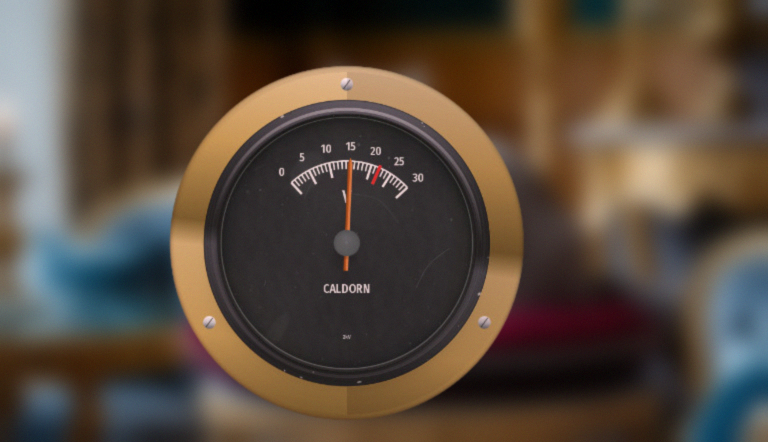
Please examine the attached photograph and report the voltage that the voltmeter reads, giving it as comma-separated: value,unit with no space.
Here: 15,V
